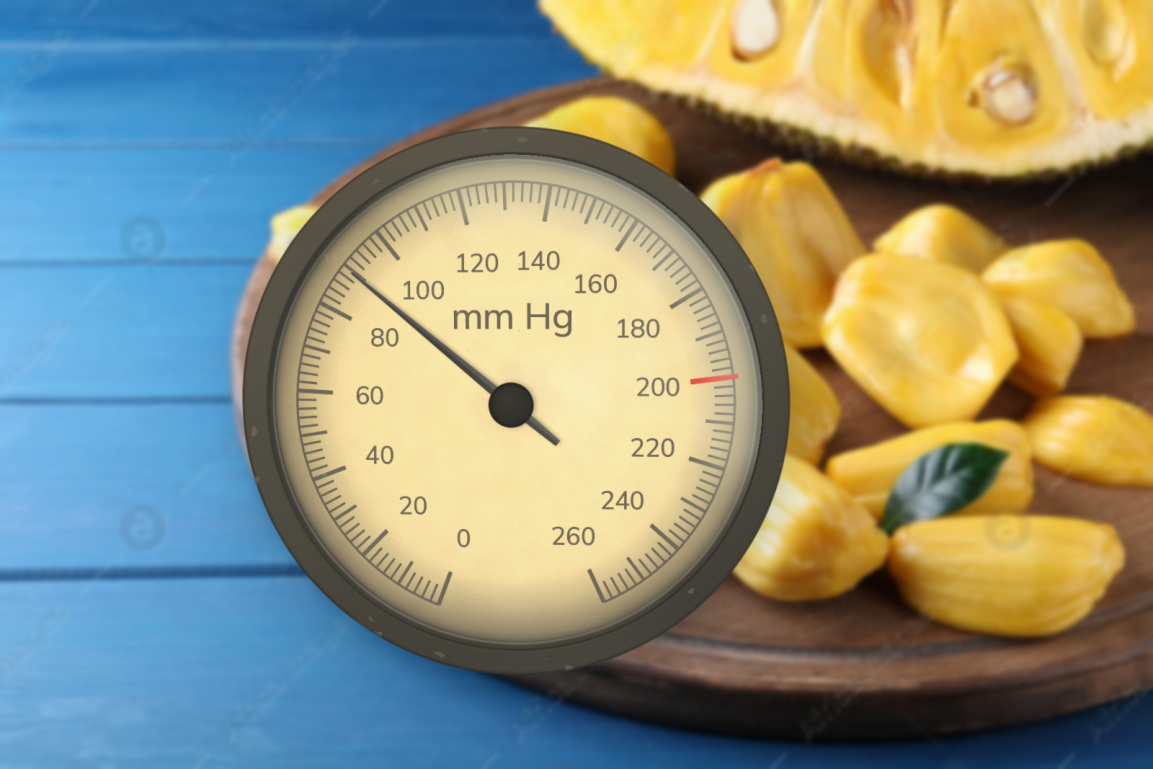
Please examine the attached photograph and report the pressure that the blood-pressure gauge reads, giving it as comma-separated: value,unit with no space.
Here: 90,mmHg
